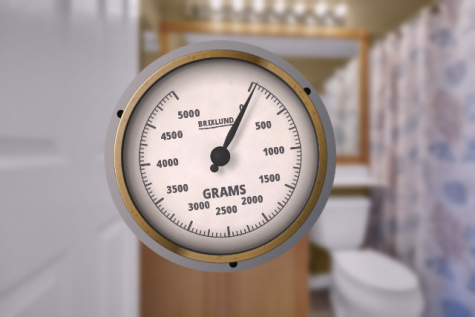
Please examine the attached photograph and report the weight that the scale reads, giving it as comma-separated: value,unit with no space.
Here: 50,g
